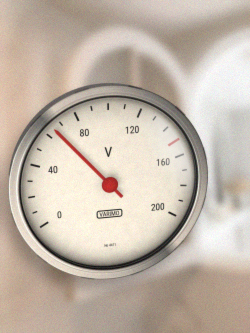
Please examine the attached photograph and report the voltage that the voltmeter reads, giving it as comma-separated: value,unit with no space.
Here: 65,V
